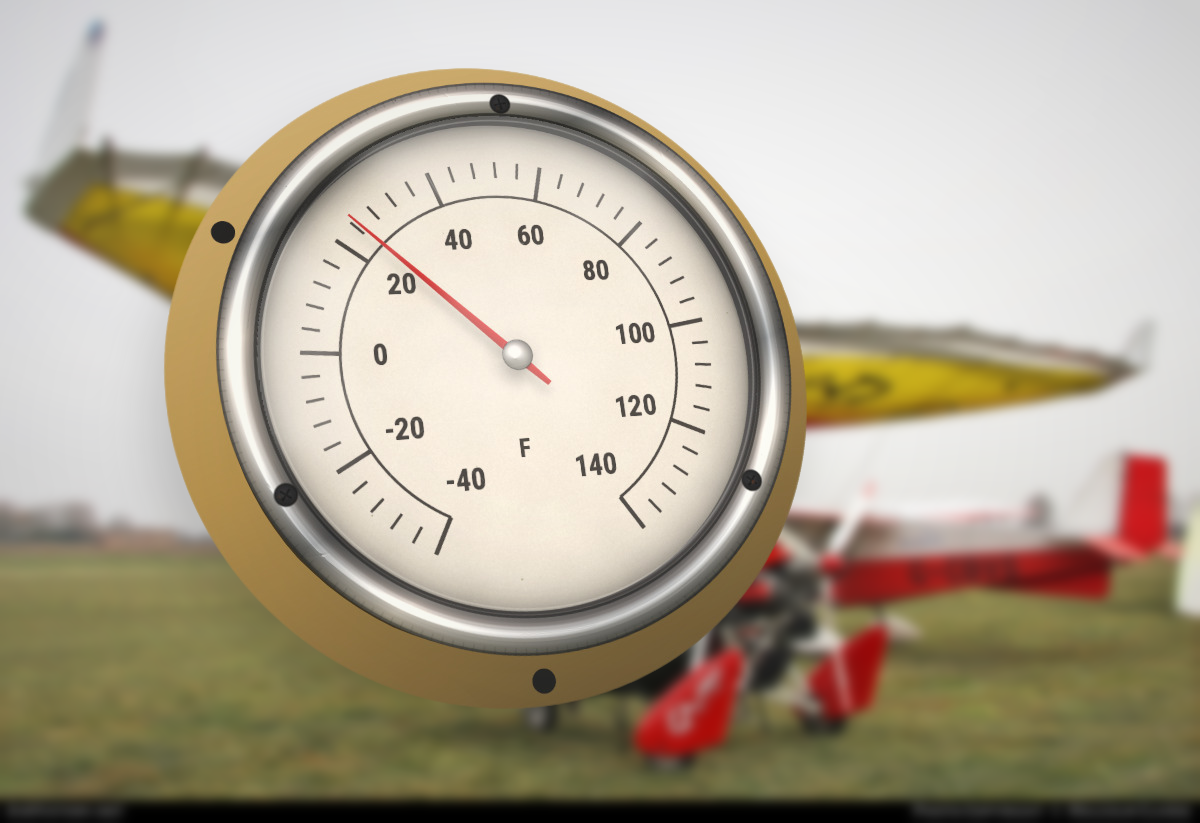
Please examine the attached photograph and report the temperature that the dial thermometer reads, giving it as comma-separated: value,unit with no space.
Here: 24,°F
